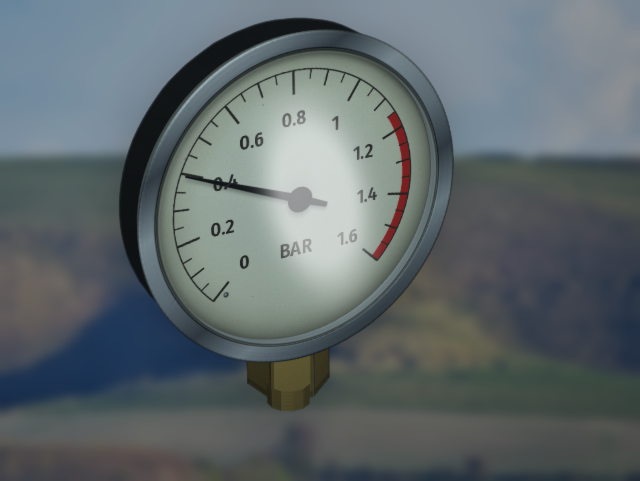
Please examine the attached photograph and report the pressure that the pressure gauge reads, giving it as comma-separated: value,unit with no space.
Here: 0.4,bar
